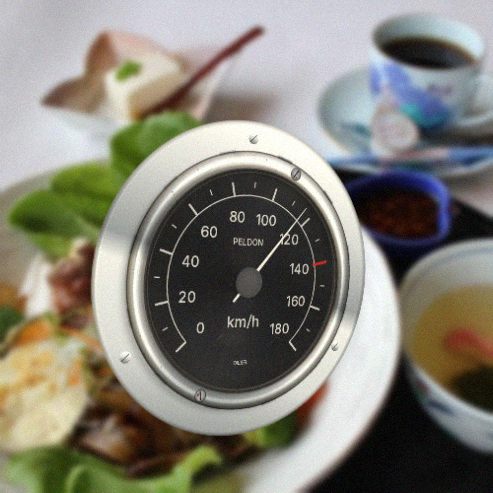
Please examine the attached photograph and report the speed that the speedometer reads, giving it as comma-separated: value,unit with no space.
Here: 115,km/h
